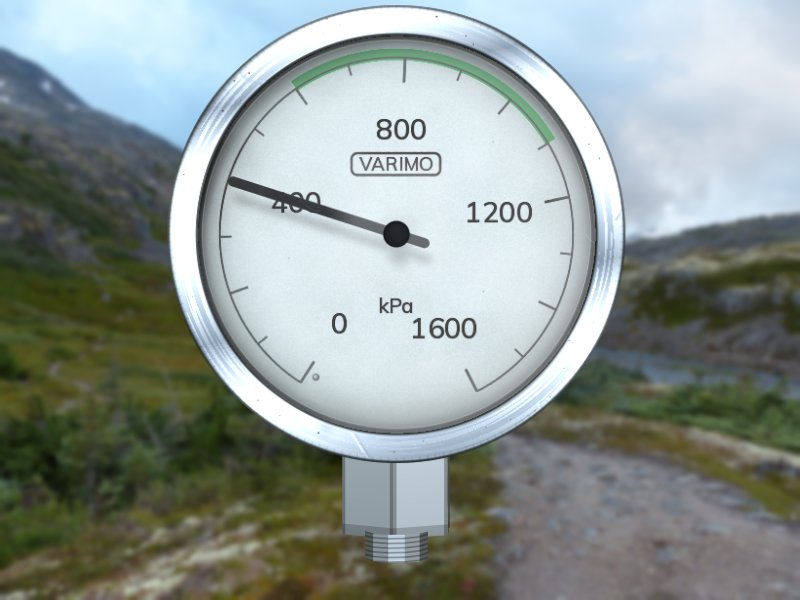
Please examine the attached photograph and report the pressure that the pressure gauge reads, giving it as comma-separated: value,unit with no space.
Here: 400,kPa
